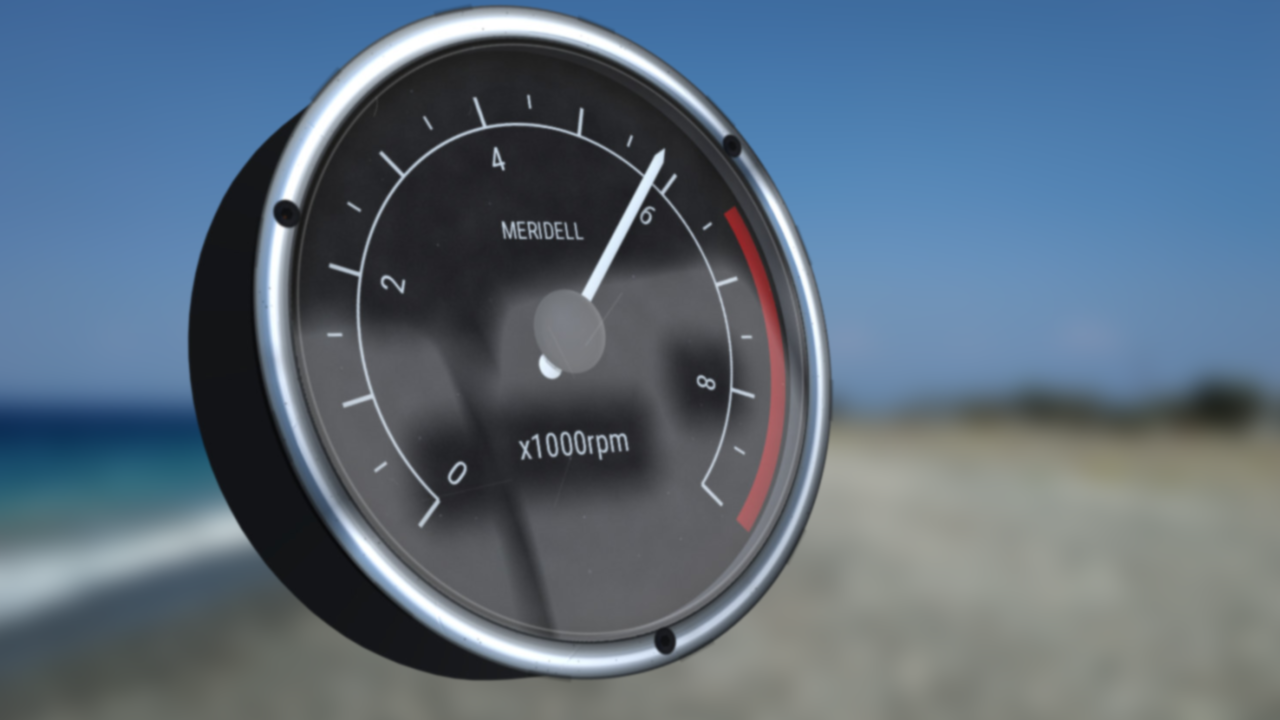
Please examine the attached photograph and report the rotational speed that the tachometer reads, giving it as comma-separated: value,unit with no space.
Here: 5750,rpm
